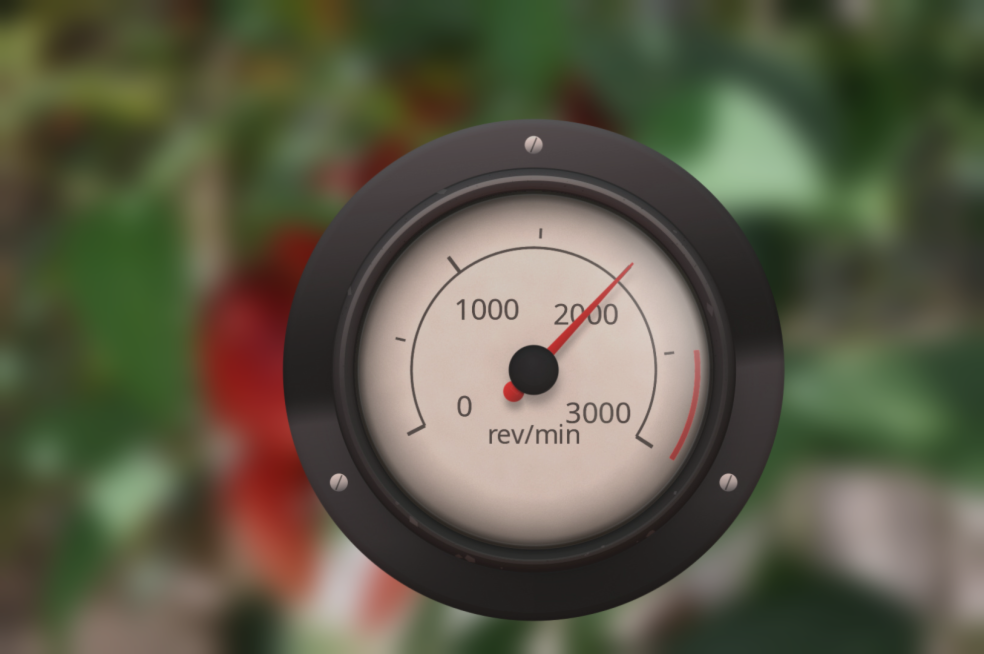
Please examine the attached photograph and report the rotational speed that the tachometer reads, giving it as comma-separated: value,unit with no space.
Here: 2000,rpm
